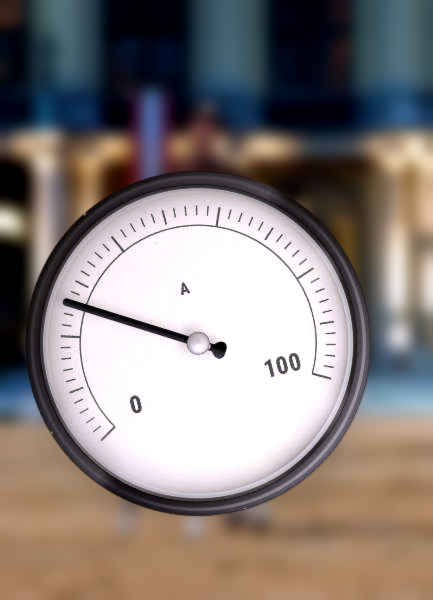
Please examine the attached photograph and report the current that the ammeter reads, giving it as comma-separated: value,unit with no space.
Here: 26,A
